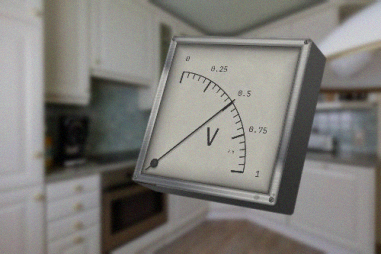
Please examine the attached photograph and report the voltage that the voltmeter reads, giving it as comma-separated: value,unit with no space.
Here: 0.5,V
